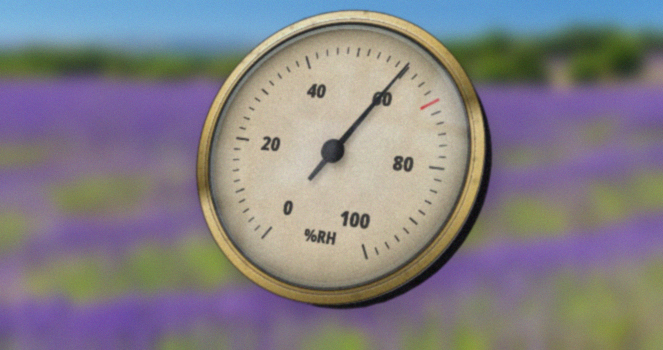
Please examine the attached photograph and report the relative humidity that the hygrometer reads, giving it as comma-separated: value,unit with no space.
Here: 60,%
